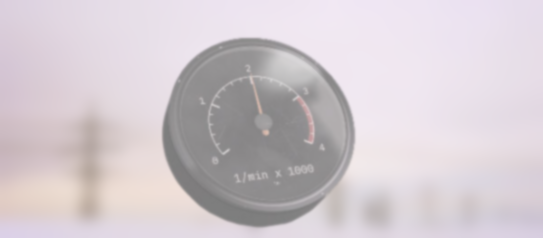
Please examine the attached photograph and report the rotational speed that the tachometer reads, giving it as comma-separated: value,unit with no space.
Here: 2000,rpm
